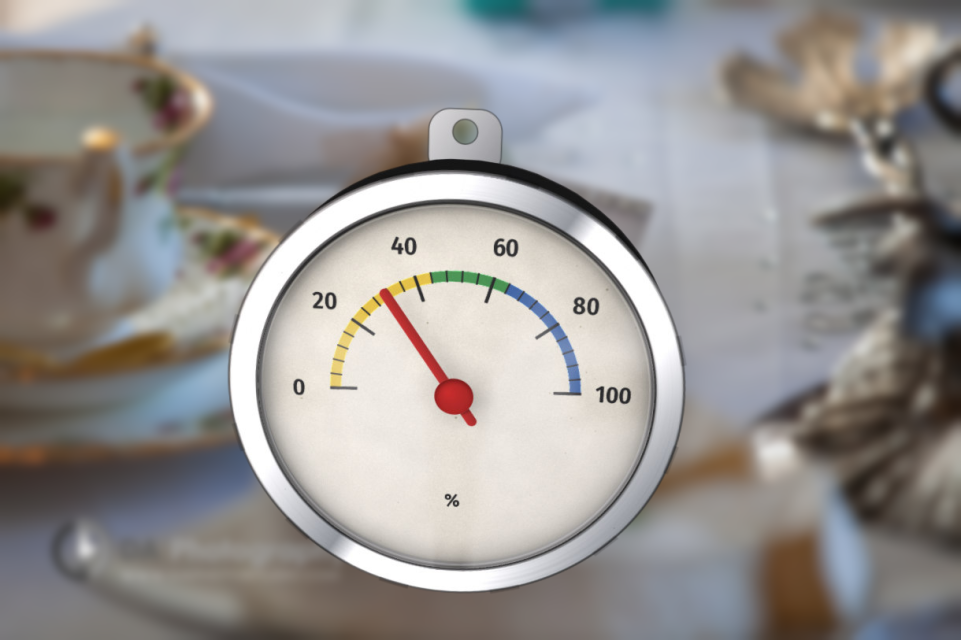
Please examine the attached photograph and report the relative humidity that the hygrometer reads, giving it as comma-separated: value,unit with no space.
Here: 32,%
